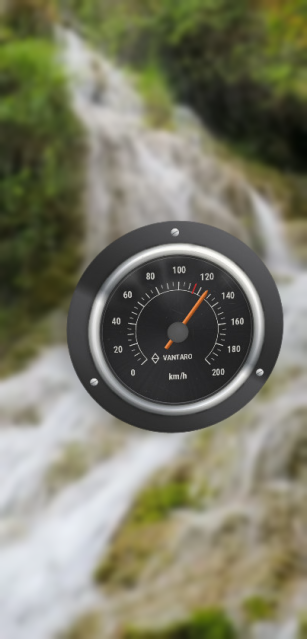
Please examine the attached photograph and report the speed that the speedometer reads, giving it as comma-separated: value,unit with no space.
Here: 125,km/h
